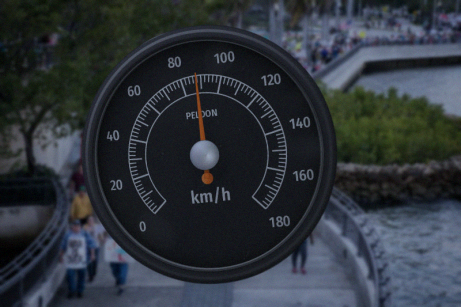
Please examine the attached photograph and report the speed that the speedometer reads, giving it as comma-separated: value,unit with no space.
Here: 88,km/h
